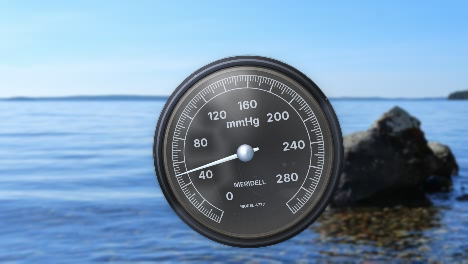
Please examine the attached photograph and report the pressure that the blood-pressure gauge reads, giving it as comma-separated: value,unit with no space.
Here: 50,mmHg
